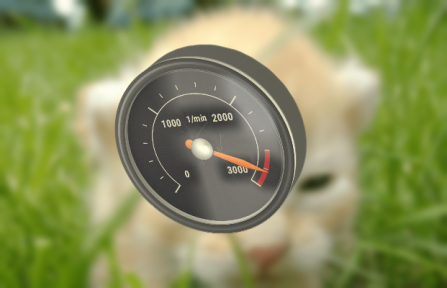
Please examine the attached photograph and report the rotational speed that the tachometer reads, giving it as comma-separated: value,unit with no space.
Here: 2800,rpm
